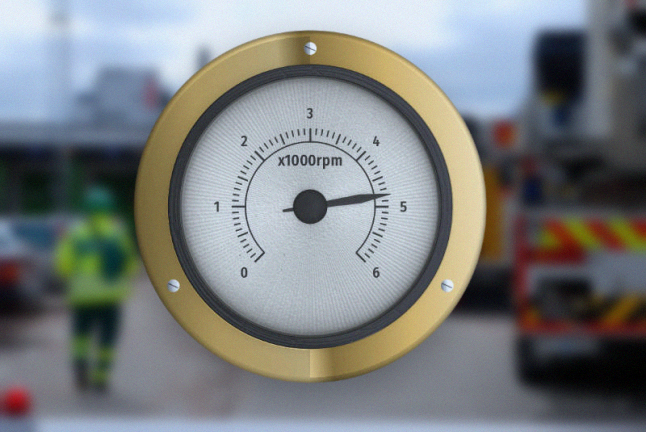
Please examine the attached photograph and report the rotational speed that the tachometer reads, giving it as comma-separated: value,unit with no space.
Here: 4800,rpm
